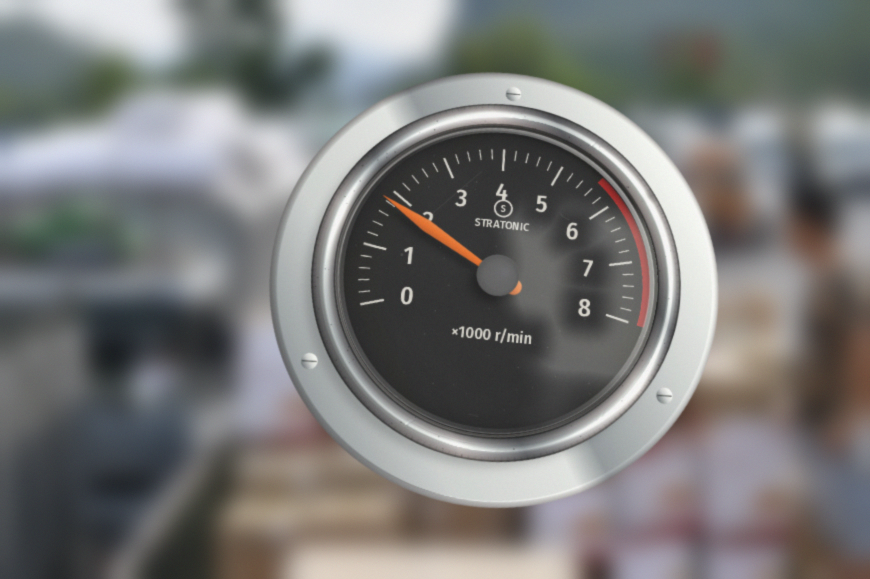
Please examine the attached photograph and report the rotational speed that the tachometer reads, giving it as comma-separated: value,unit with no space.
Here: 1800,rpm
